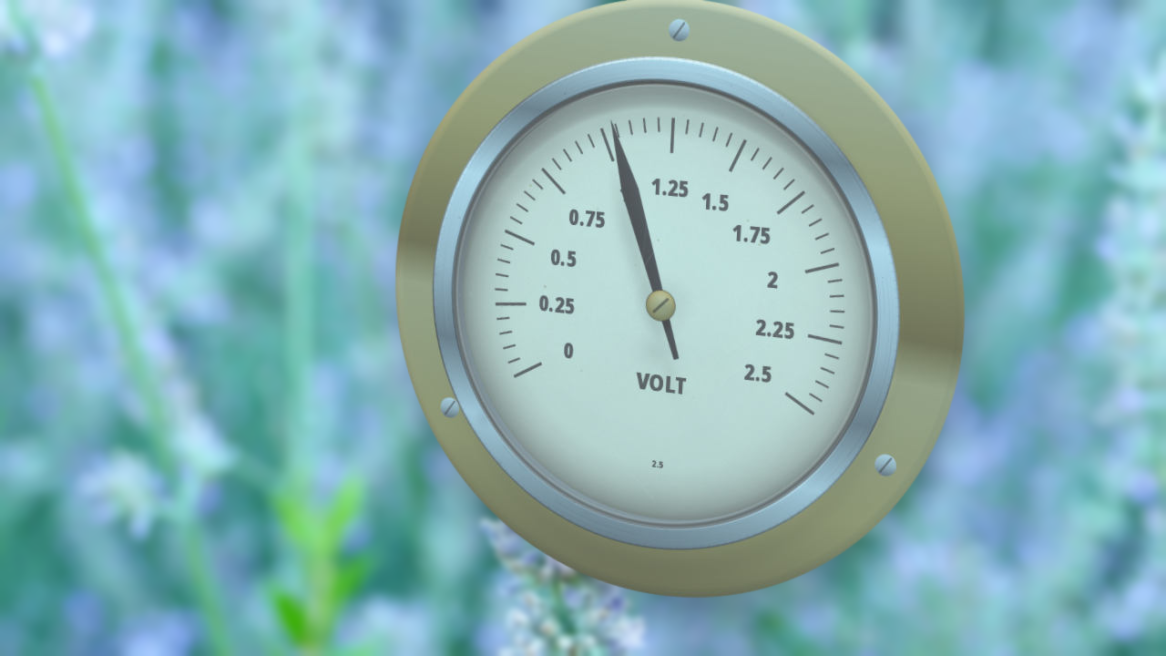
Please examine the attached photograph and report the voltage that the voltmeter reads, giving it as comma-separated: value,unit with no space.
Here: 1.05,V
